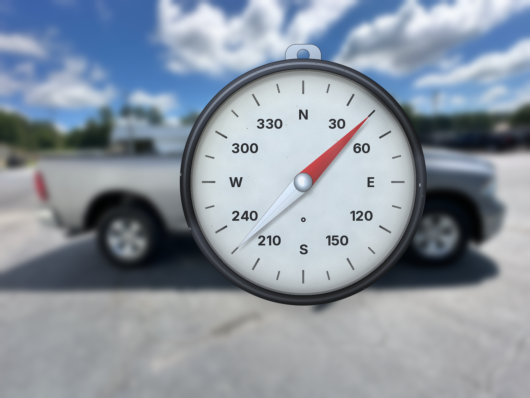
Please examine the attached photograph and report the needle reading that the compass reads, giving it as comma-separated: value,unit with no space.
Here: 45,°
